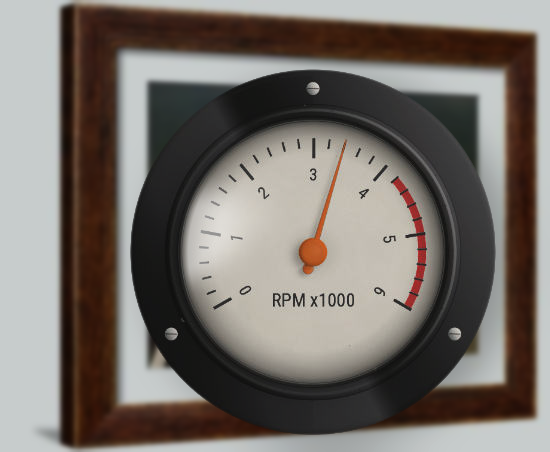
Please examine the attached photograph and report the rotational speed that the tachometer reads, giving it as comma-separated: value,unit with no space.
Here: 3400,rpm
